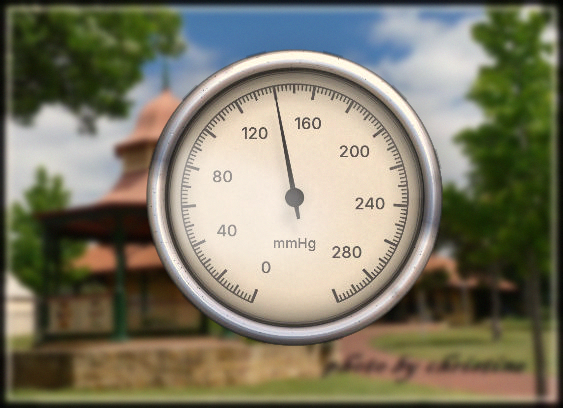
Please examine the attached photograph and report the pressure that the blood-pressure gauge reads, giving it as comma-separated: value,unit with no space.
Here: 140,mmHg
